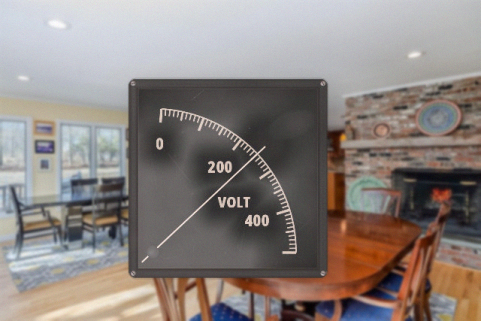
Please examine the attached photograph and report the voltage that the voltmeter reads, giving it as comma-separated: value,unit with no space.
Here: 250,V
